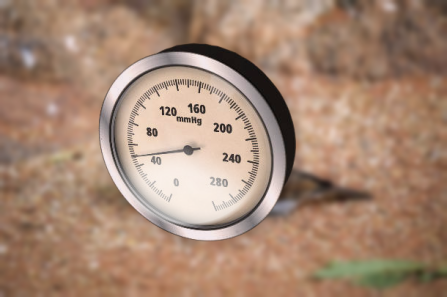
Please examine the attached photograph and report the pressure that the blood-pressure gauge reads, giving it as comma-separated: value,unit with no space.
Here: 50,mmHg
